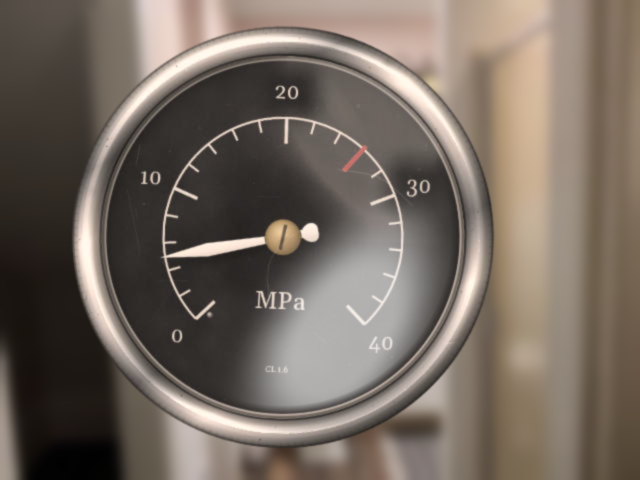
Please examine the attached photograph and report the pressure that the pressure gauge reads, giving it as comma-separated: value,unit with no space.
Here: 5,MPa
